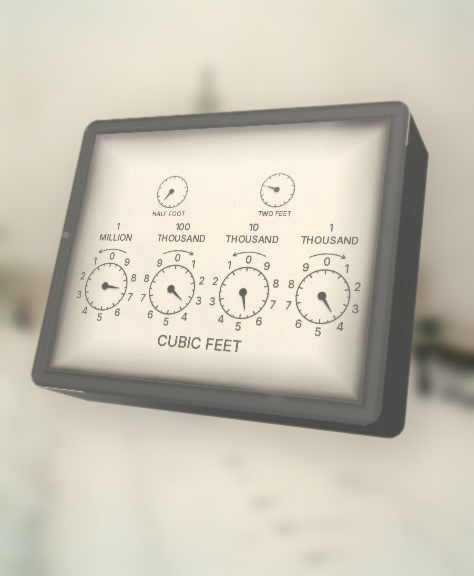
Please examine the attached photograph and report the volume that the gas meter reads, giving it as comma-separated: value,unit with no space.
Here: 735400,ft³
